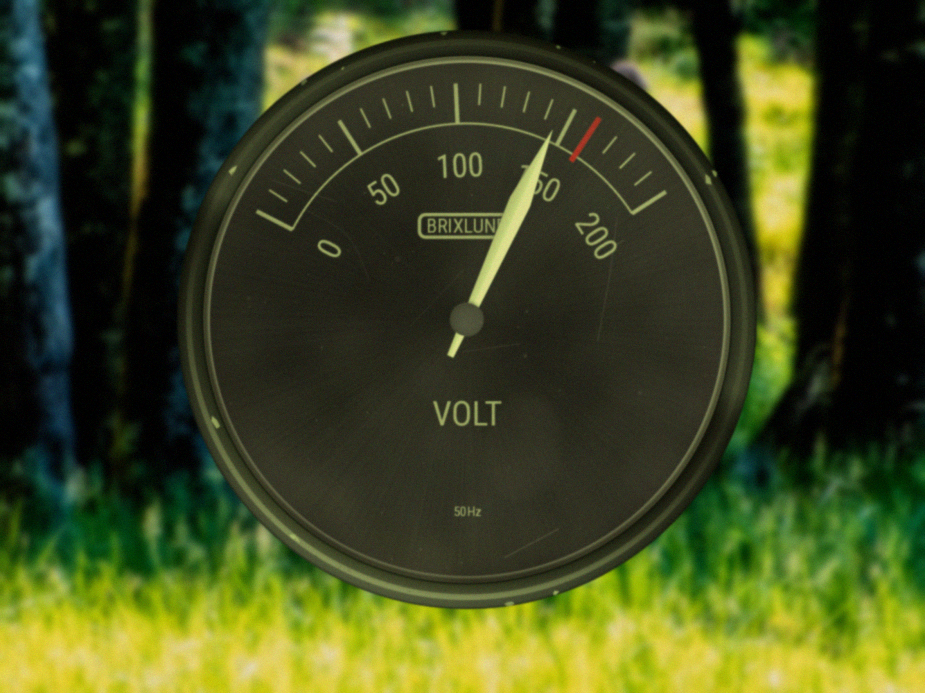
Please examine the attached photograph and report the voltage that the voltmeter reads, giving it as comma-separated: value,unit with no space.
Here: 145,V
